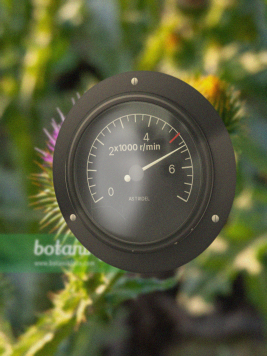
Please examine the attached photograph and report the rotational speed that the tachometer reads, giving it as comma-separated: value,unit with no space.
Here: 5375,rpm
